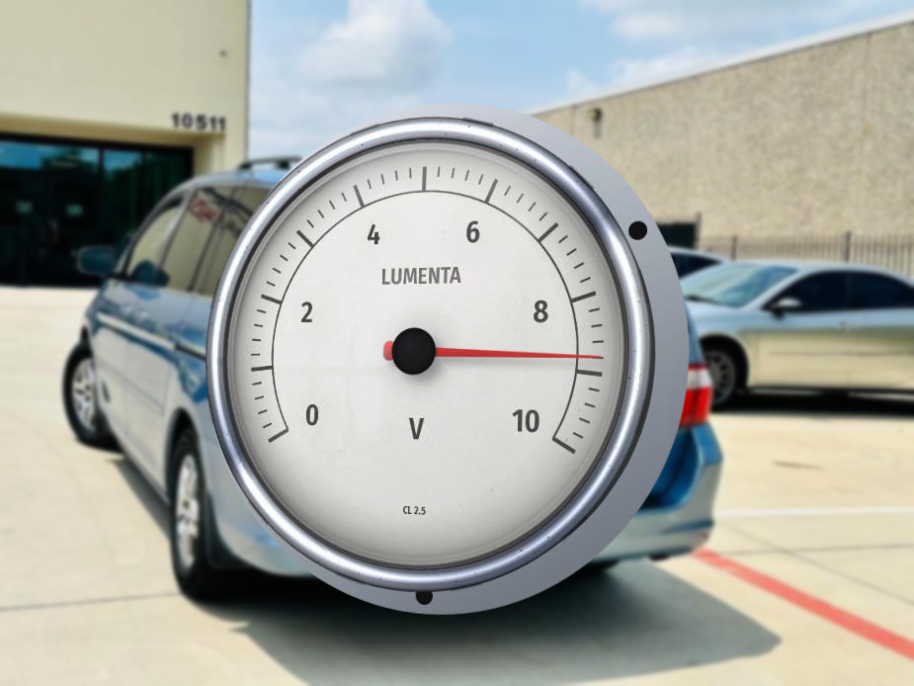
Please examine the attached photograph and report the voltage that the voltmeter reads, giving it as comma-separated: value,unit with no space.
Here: 8.8,V
